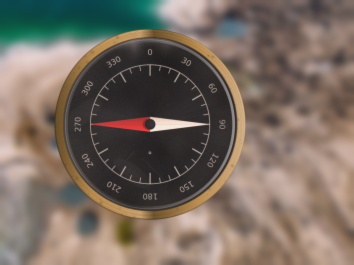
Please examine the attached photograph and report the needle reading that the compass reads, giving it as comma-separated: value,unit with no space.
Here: 270,°
